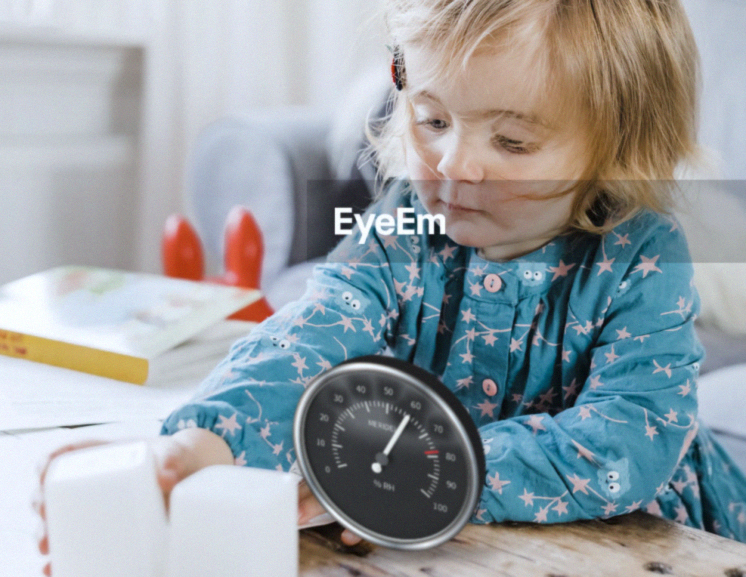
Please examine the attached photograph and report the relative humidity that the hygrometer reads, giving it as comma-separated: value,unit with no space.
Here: 60,%
